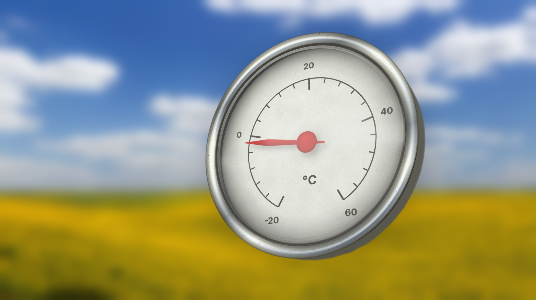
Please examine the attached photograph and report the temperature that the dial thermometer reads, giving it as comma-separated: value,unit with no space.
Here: -2,°C
